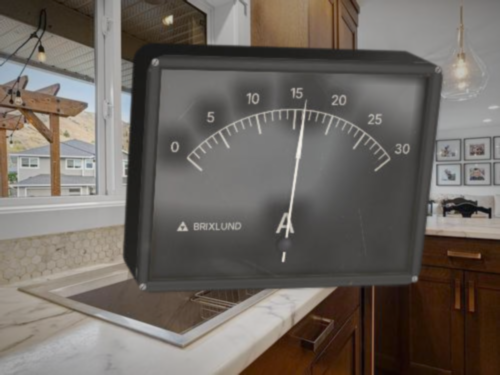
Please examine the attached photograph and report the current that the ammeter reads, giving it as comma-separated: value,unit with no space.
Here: 16,A
